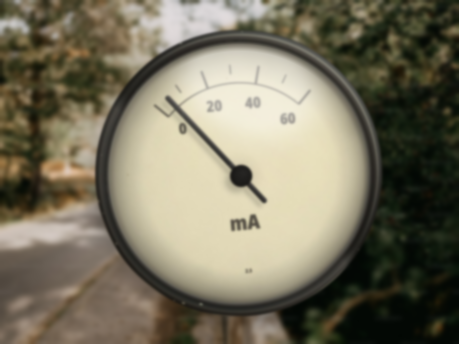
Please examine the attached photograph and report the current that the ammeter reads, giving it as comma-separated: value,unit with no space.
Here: 5,mA
